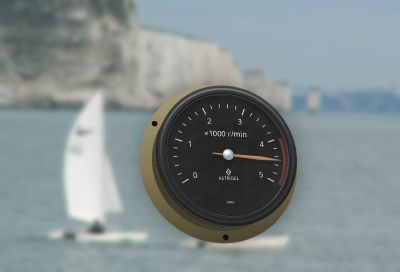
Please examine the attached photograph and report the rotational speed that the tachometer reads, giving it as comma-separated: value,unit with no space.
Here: 4500,rpm
